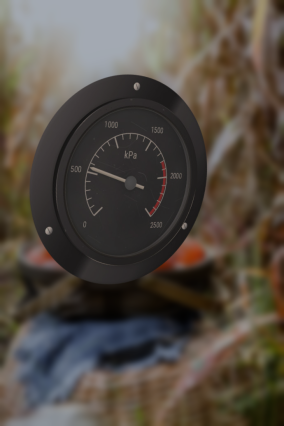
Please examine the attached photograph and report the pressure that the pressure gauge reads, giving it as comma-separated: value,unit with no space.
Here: 550,kPa
